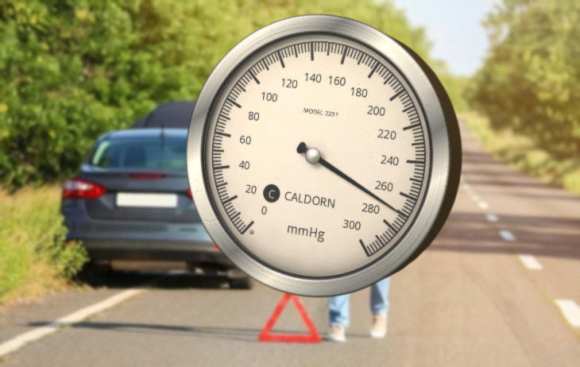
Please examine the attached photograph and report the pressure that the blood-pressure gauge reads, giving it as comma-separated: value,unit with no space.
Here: 270,mmHg
